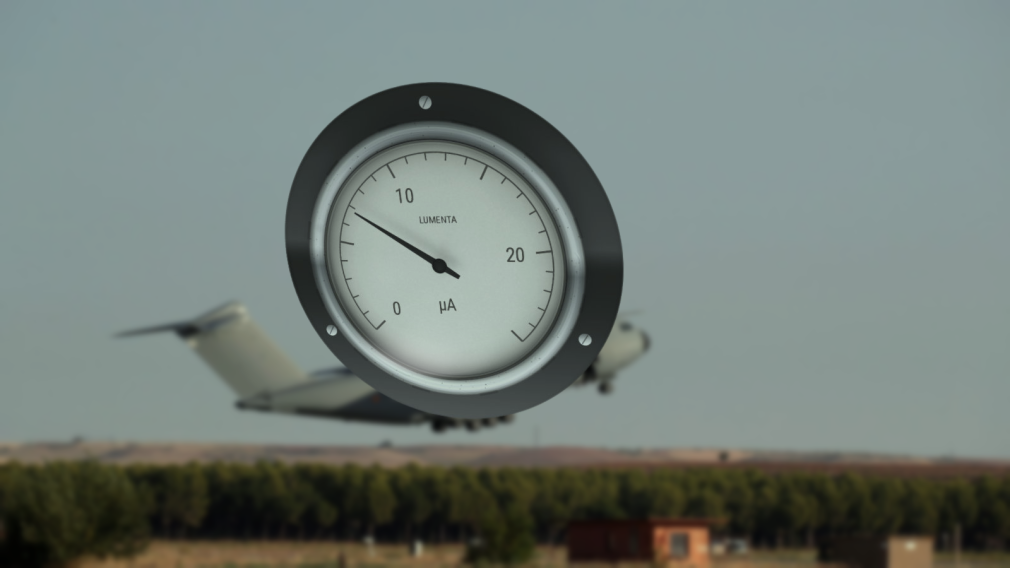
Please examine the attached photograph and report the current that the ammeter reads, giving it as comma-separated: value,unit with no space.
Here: 7,µA
